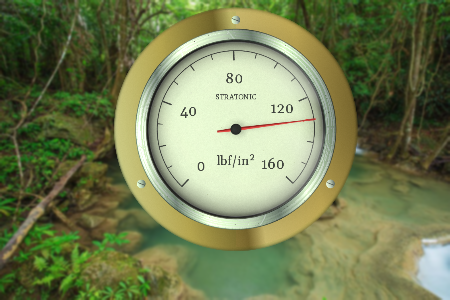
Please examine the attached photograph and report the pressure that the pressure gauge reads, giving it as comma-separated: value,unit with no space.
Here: 130,psi
